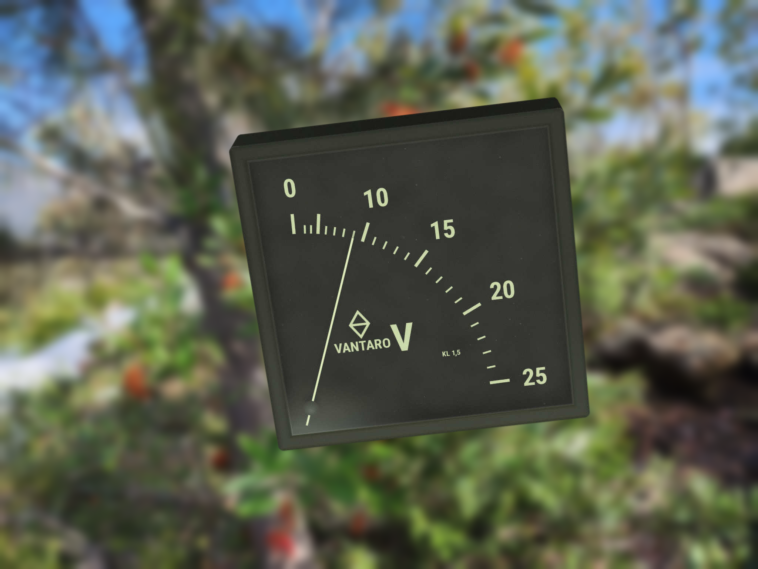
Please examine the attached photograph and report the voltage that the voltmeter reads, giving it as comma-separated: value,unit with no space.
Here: 9,V
